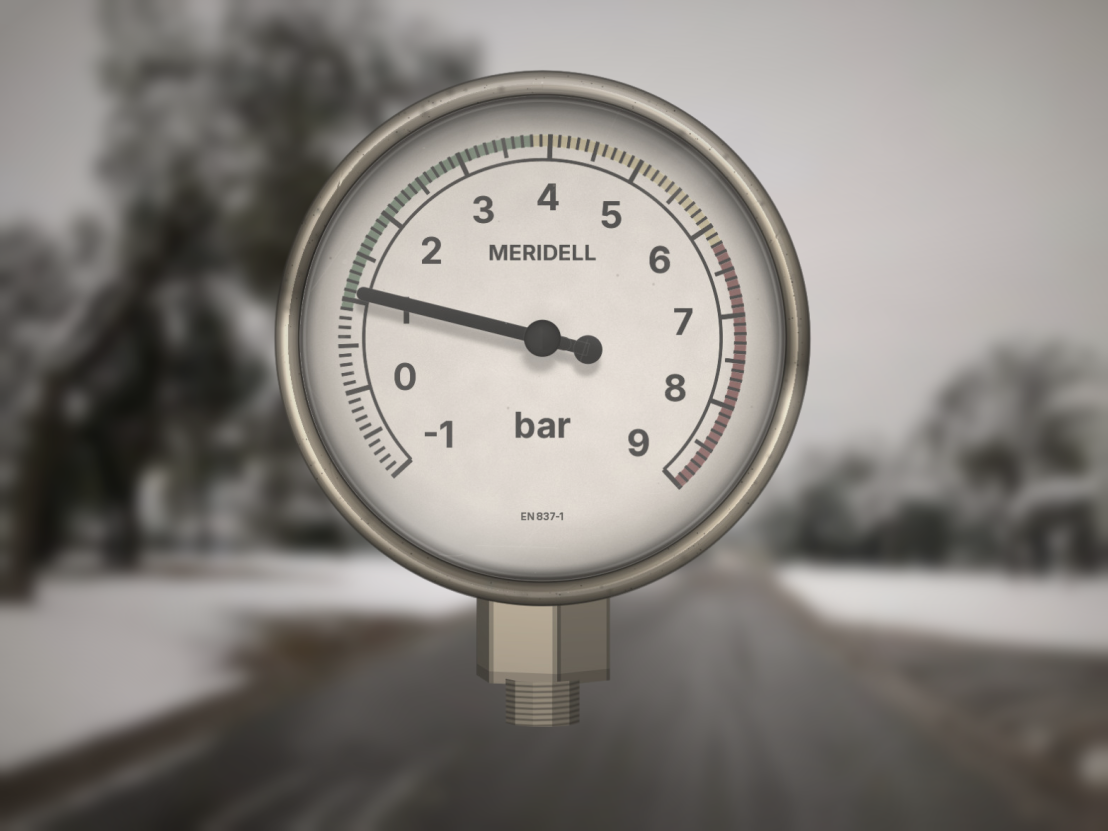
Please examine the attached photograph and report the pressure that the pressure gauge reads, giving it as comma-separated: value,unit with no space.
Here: 1.1,bar
